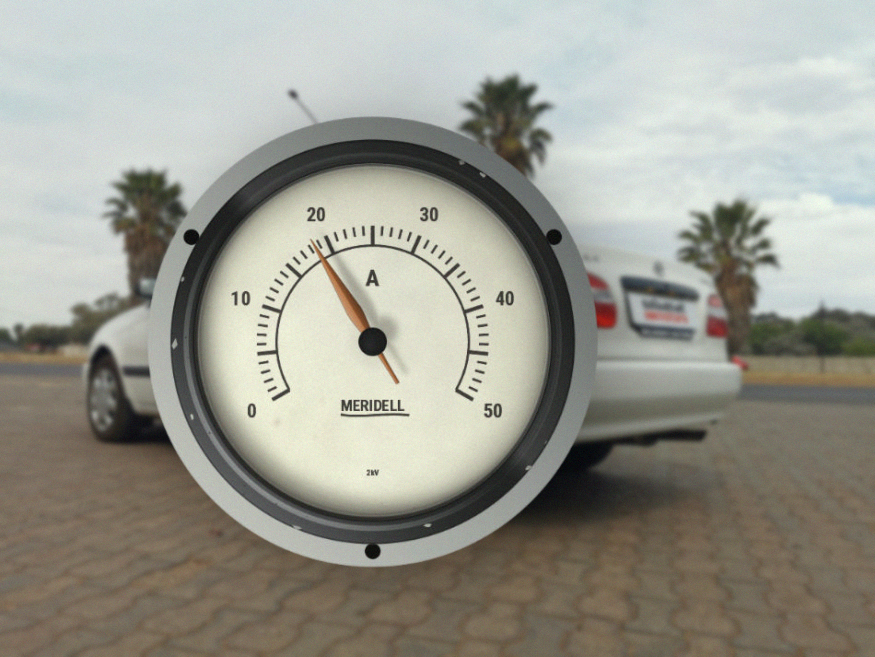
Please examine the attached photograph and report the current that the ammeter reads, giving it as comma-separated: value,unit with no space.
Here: 18.5,A
